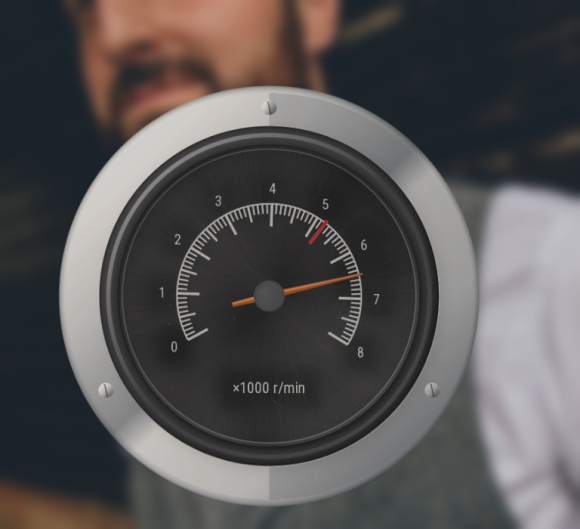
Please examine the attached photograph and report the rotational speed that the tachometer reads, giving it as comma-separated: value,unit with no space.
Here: 6500,rpm
